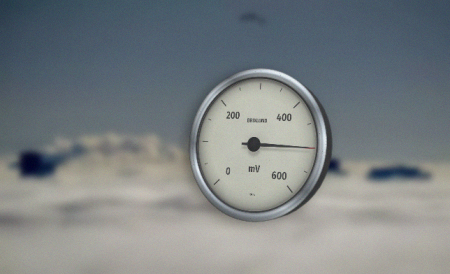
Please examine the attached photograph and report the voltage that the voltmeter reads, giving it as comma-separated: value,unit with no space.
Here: 500,mV
